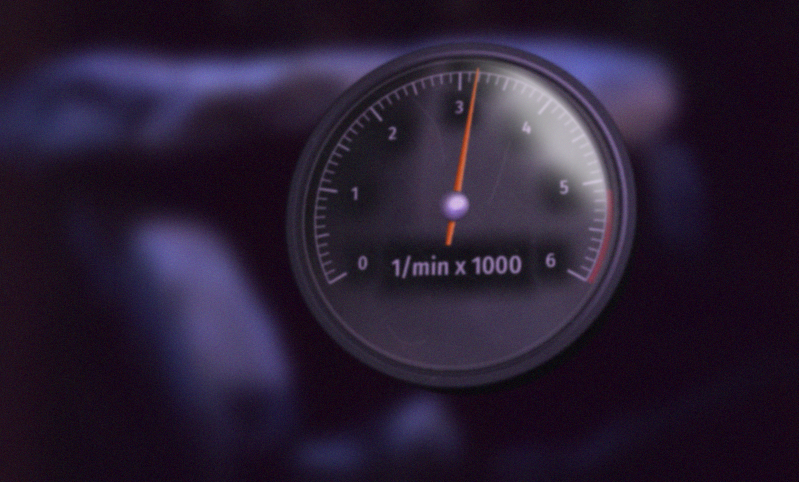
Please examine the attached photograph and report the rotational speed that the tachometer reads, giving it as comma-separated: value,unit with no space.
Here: 3200,rpm
